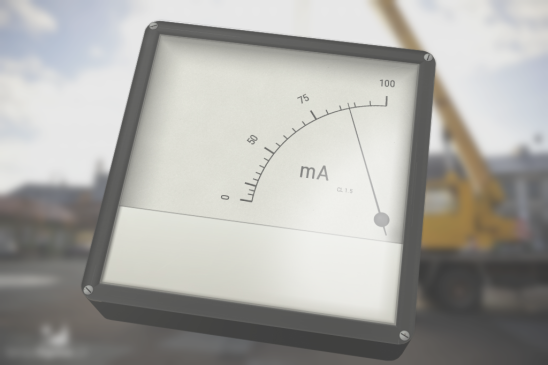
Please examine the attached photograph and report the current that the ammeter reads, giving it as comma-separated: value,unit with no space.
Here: 87.5,mA
